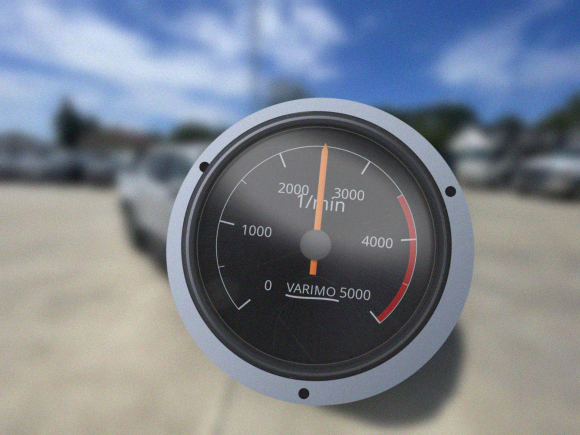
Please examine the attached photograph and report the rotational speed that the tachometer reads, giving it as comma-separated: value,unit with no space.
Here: 2500,rpm
